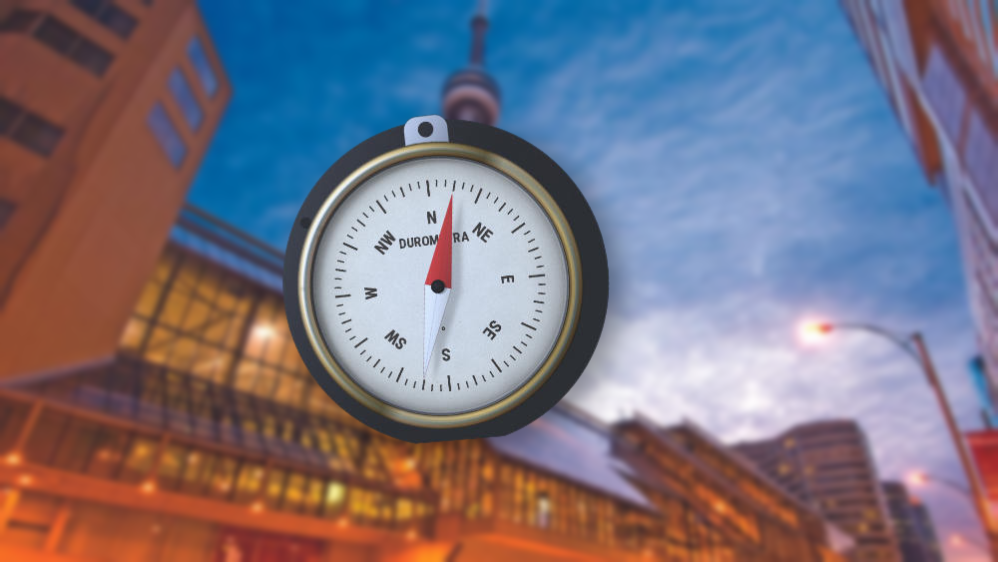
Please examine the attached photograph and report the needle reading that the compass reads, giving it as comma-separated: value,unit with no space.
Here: 15,°
